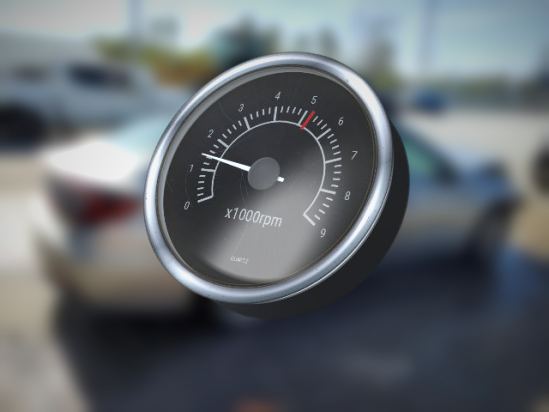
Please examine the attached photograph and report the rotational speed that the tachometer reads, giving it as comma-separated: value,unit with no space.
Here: 1400,rpm
